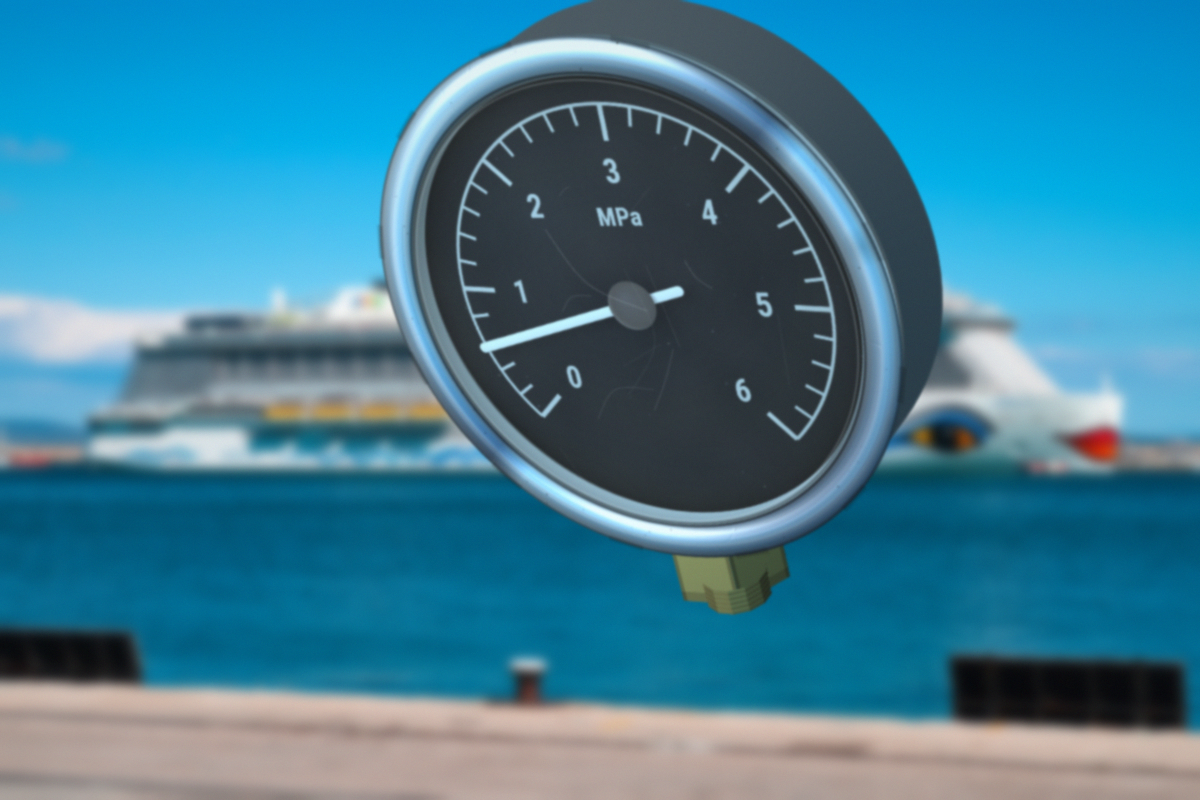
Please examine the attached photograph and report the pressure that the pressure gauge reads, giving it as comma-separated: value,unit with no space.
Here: 0.6,MPa
